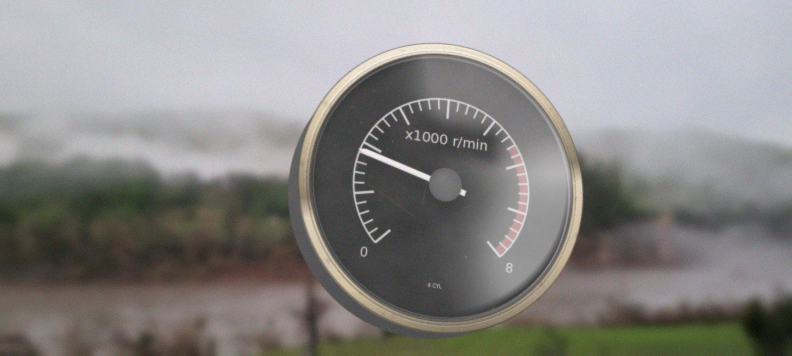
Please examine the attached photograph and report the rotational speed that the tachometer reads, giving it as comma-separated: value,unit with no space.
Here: 1800,rpm
